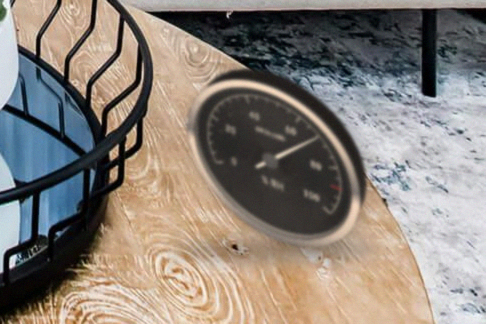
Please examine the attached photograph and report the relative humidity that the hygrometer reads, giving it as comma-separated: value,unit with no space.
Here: 68,%
